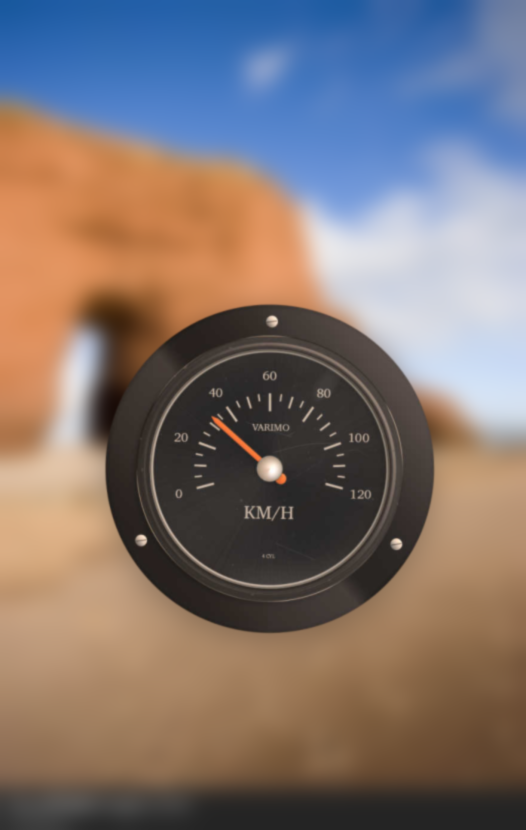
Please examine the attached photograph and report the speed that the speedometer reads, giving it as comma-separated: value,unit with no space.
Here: 32.5,km/h
